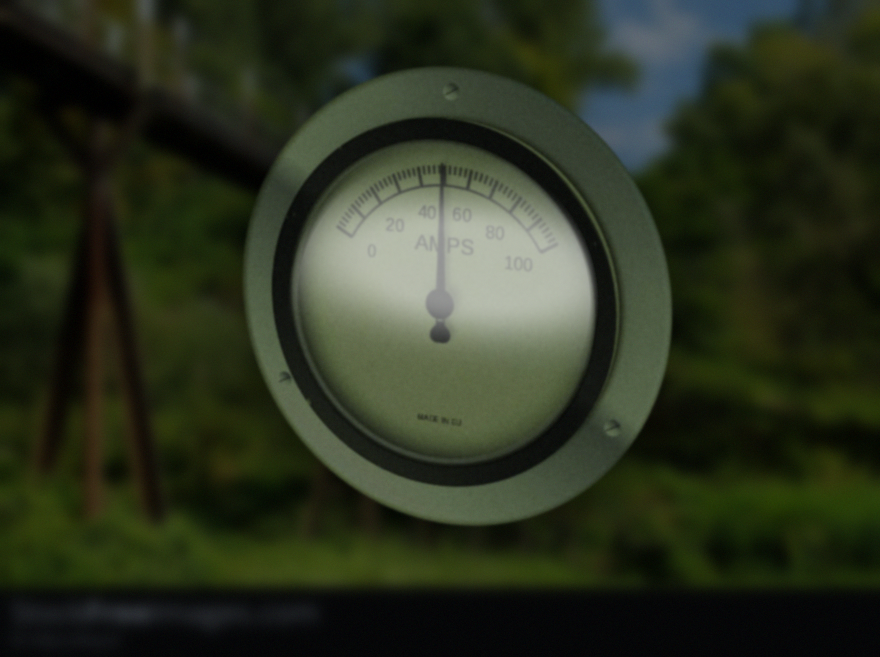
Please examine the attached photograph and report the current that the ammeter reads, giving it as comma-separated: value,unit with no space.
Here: 50,A
